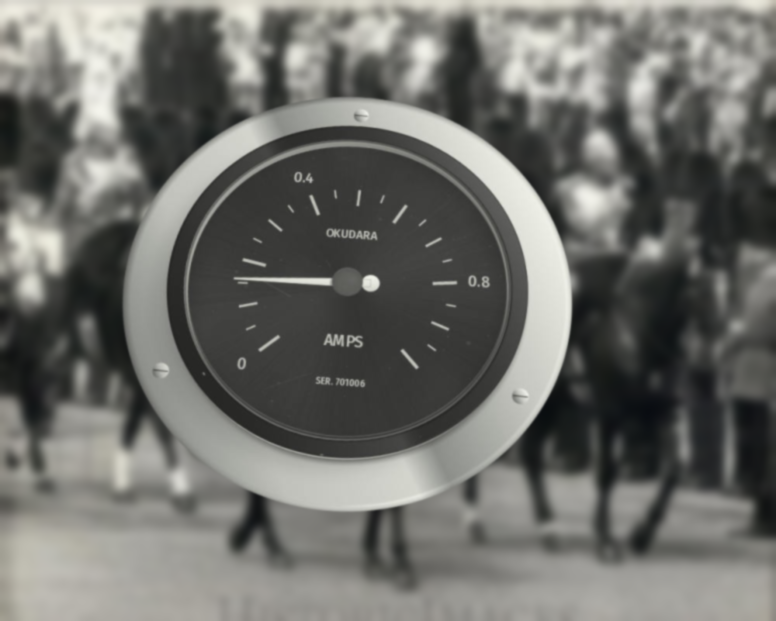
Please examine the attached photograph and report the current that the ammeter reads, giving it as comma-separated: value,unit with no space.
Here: 0.15,A
